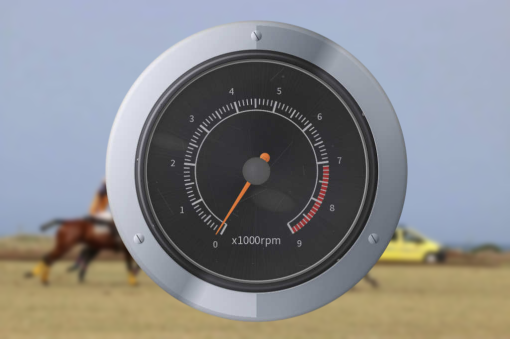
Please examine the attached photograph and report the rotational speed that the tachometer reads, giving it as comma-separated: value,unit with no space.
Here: 100,rpm
